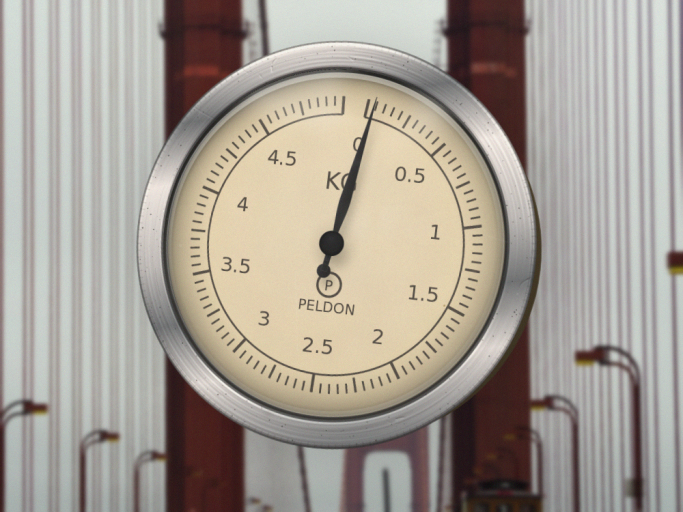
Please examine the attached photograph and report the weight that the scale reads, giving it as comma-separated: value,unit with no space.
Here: 0.05,kg
